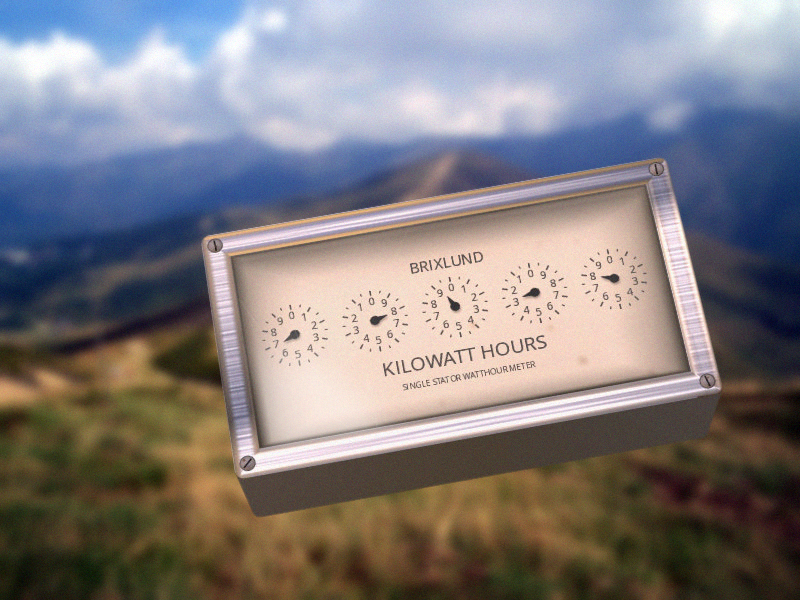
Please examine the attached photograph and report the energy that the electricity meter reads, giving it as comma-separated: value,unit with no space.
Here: 67928,kWh
